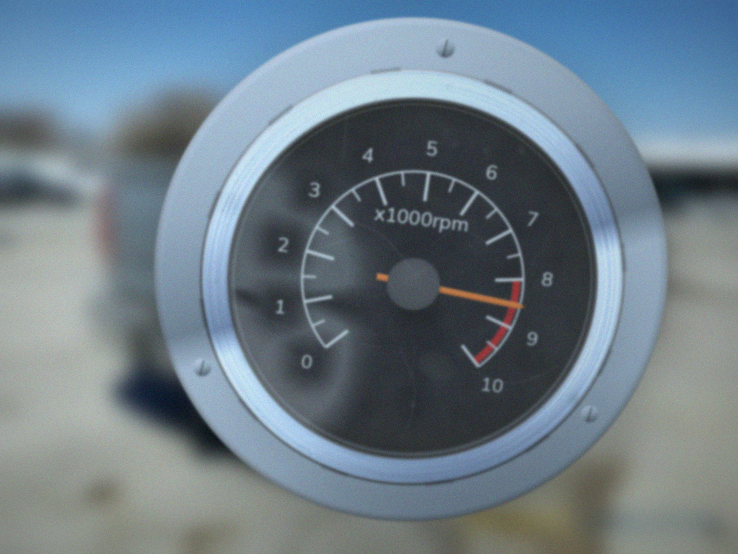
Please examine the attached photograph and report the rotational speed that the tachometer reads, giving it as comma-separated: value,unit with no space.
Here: 8500,rpm
